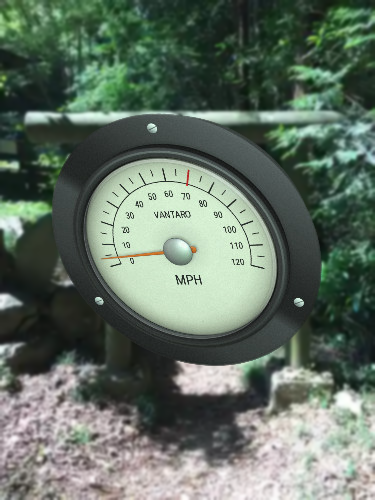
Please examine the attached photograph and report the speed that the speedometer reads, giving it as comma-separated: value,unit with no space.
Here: 5,mph
